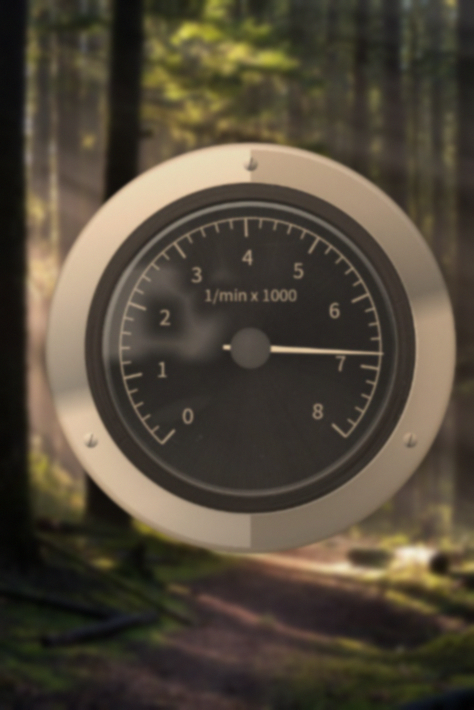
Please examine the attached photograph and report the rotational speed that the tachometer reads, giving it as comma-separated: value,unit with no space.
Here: 6800,rpm
